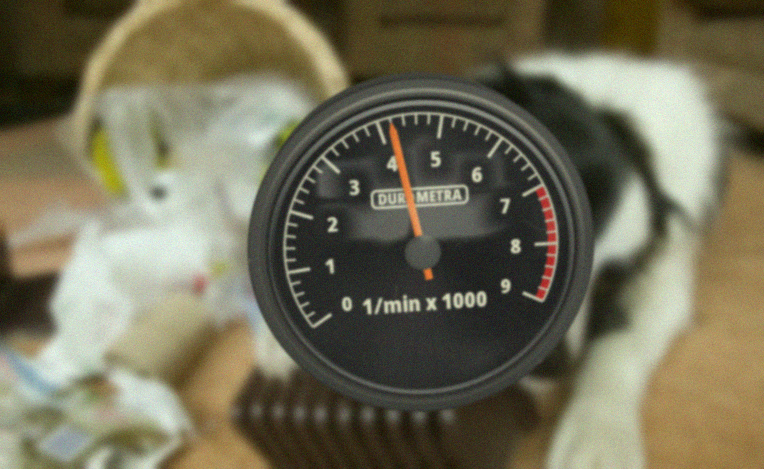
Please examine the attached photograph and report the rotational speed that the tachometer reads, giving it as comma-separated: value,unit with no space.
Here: 4200,rpm
